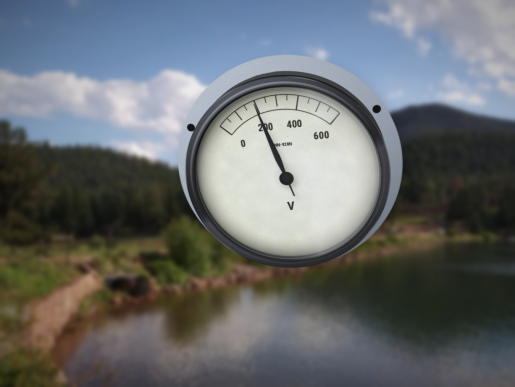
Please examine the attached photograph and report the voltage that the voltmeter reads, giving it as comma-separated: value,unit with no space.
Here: 200,V
